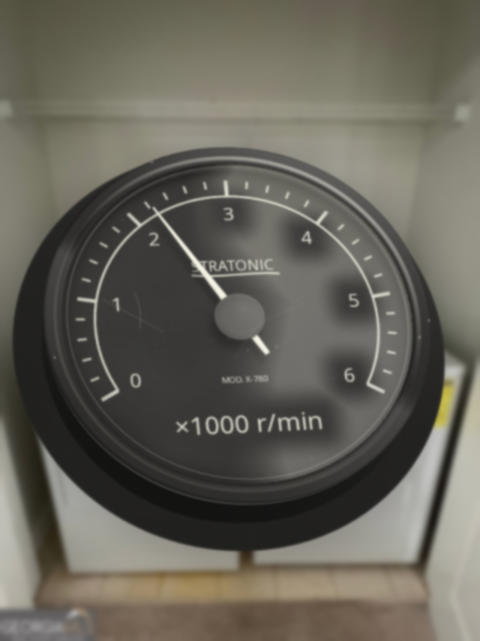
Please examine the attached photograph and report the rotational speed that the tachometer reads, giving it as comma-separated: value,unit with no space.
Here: 2200,rpm
